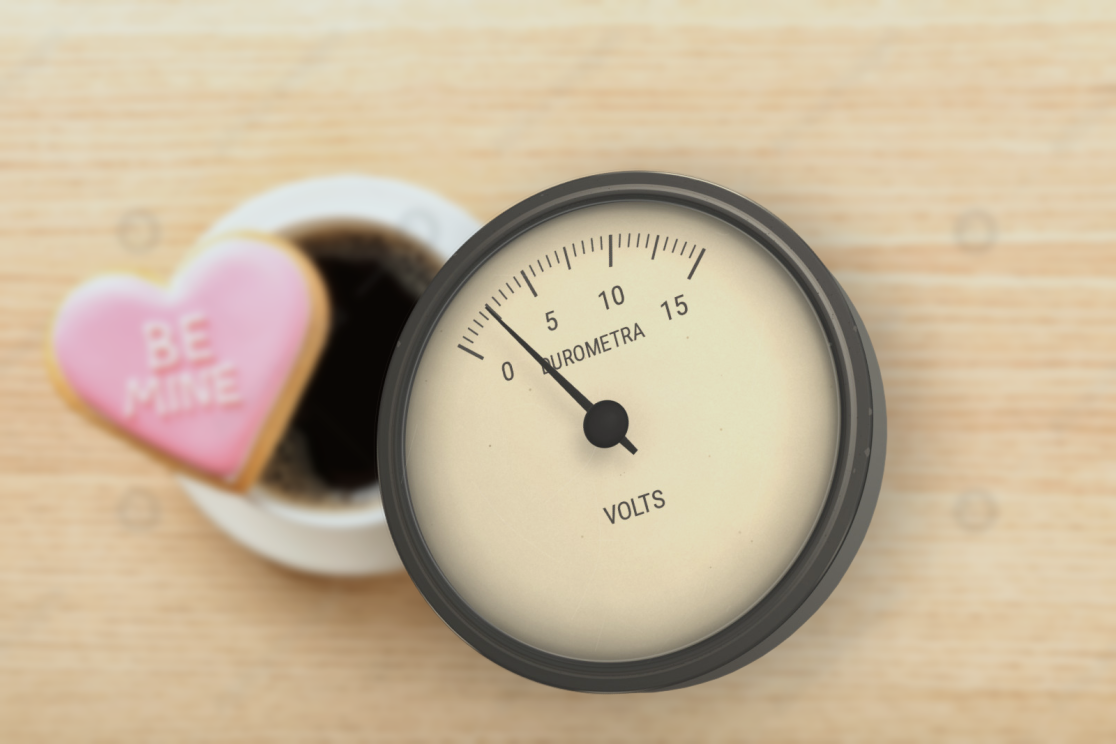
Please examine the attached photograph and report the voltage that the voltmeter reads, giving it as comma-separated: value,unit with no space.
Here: 2.5,V
